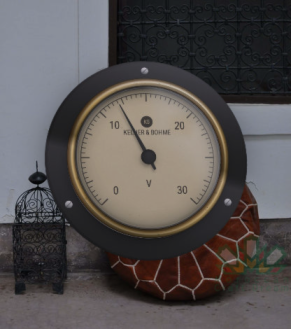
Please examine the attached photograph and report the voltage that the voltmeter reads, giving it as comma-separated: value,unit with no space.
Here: 12,V
